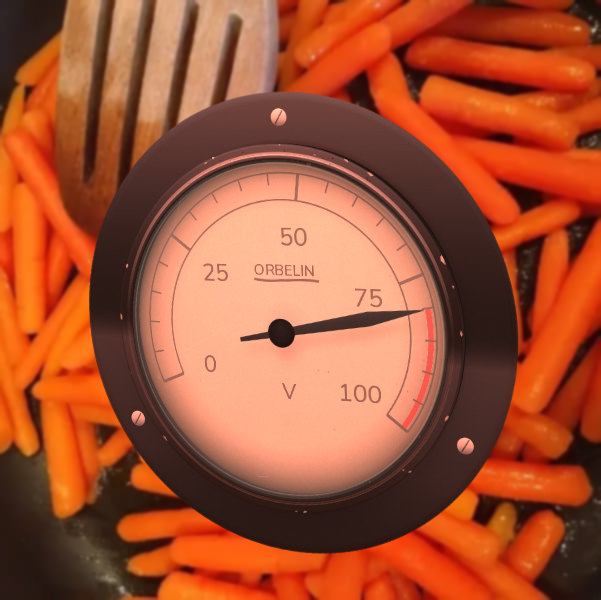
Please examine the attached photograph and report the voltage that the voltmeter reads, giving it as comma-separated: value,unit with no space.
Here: 80,V
